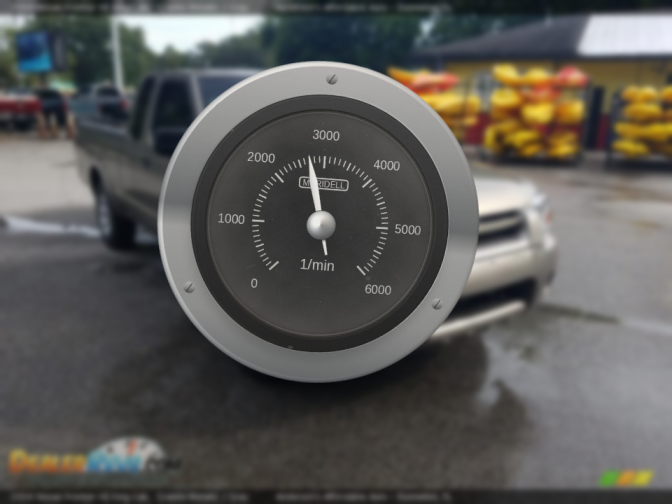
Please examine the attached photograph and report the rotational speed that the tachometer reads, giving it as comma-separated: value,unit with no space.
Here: 2700,rpm
